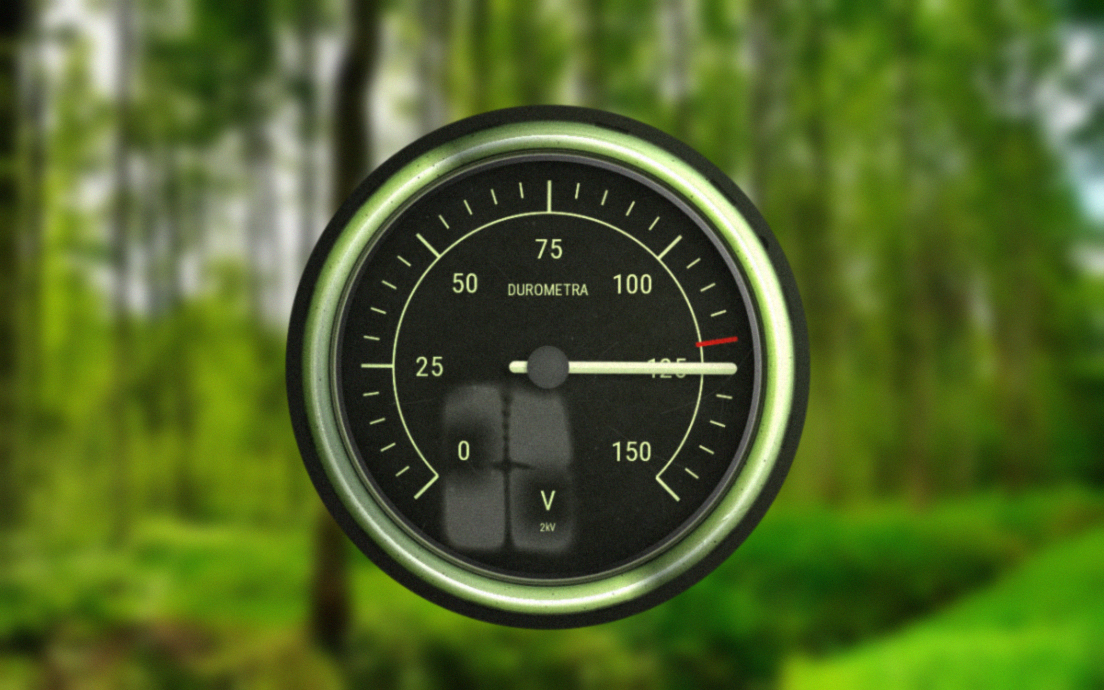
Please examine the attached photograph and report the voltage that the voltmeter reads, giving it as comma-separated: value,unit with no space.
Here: 125,V
